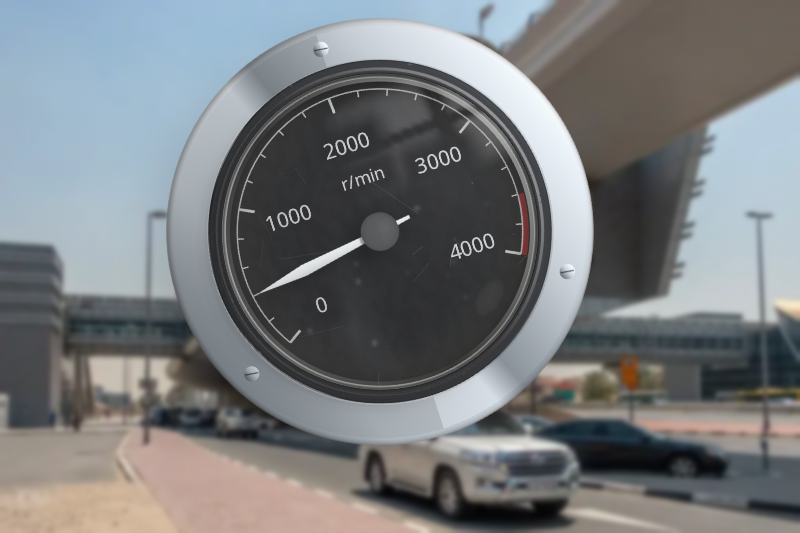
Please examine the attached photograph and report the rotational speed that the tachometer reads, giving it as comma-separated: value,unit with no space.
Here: 400,rpm
